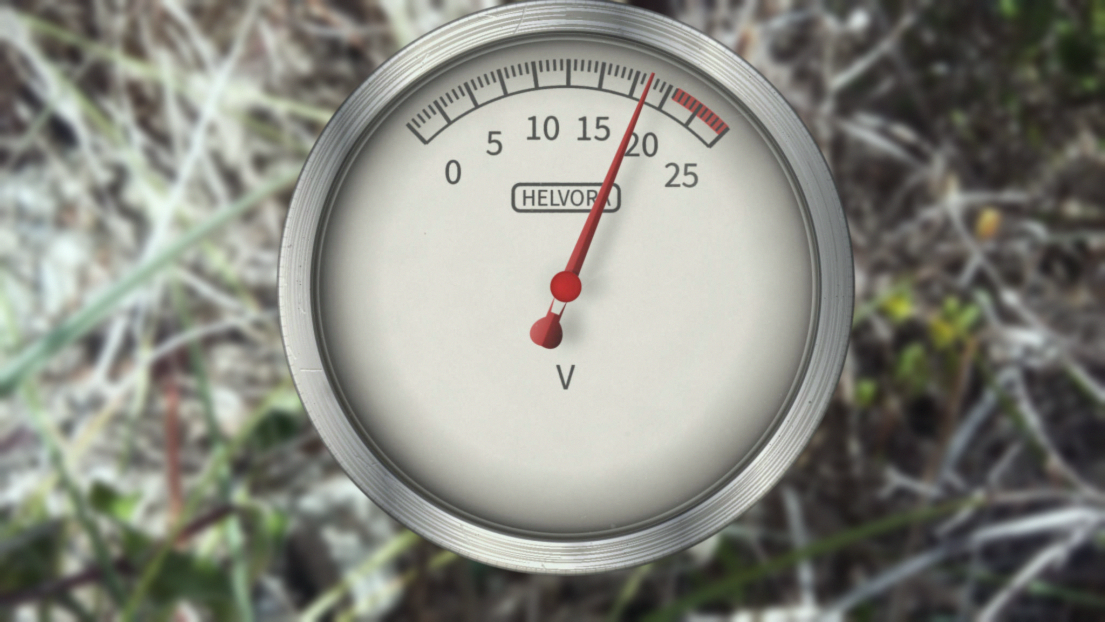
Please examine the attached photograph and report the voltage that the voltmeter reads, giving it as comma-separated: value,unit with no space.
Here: 18.5,V
